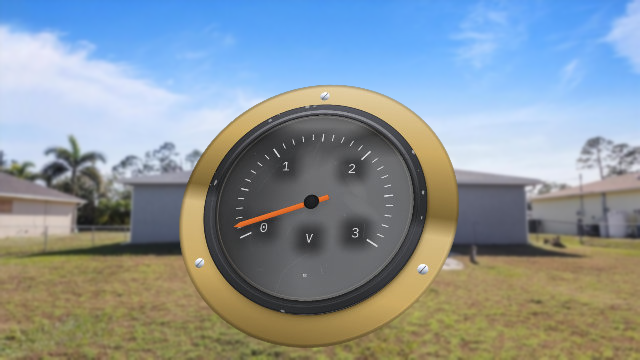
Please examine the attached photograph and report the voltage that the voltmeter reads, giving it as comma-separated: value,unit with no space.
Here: 0.1,V
